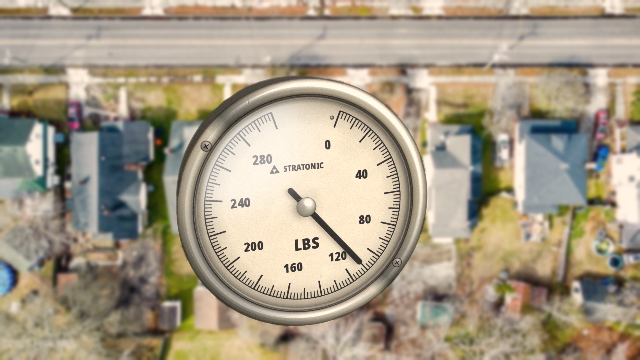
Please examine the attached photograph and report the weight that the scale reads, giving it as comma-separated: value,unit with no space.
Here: 110,lb
